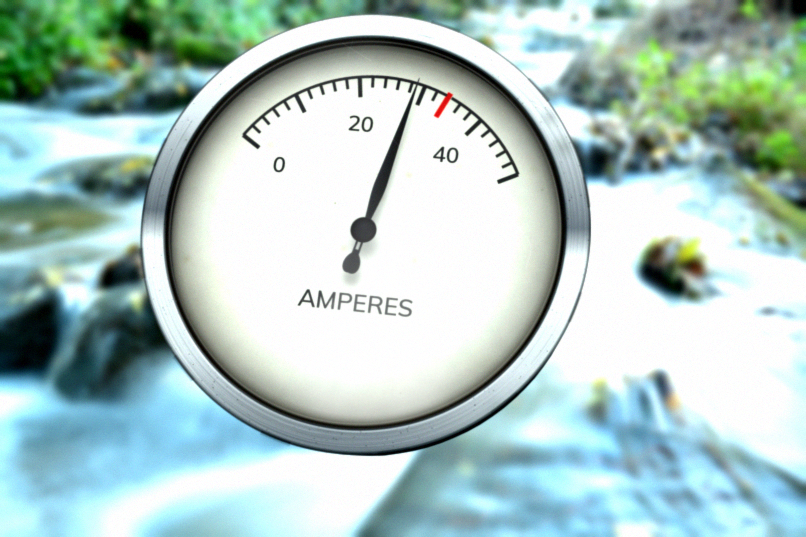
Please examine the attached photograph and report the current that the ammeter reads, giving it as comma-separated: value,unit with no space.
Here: 29,A
